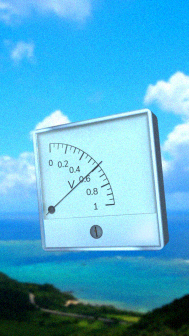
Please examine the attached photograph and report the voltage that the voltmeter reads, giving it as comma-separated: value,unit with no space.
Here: 0.6,V
